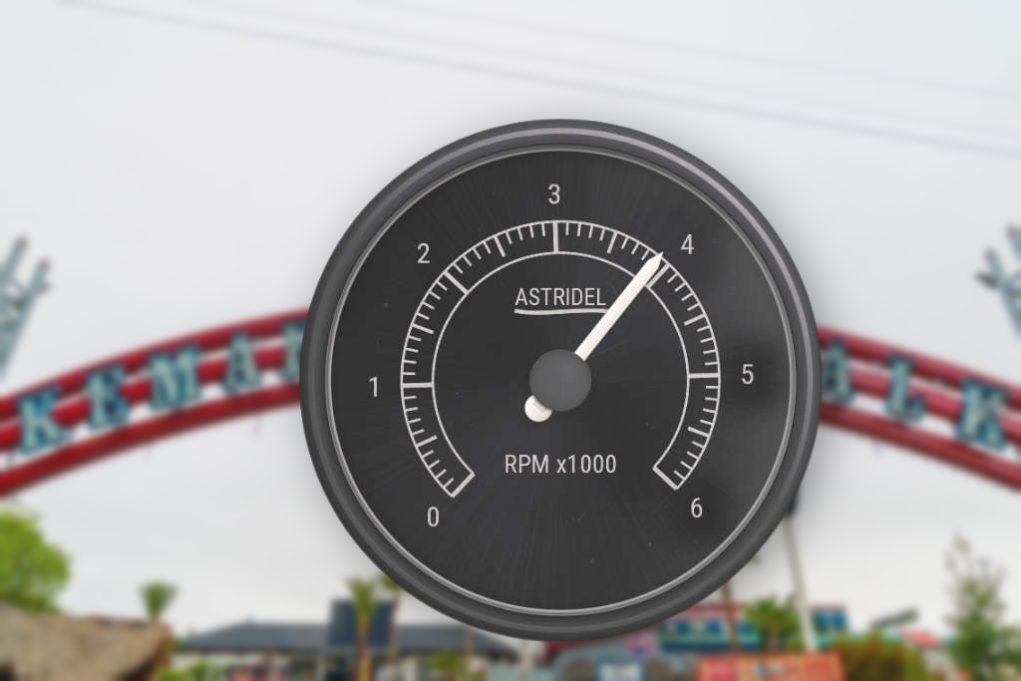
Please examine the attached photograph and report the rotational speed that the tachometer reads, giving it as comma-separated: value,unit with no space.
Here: 3900,rpm
